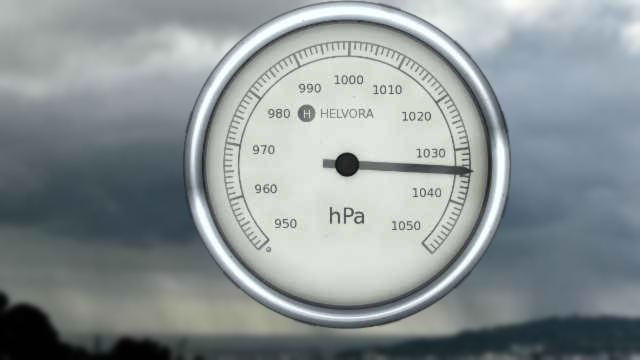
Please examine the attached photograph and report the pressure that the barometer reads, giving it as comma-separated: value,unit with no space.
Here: 1034,hPa
